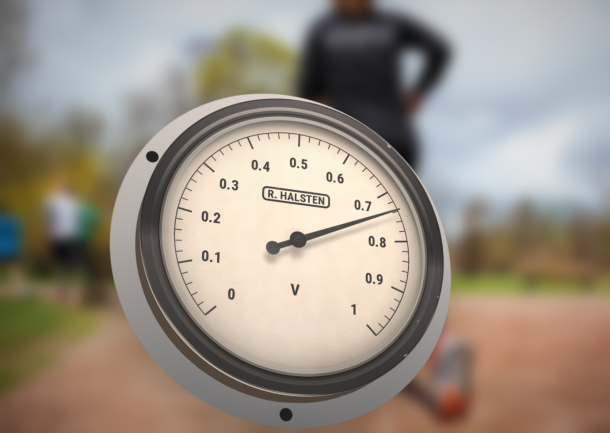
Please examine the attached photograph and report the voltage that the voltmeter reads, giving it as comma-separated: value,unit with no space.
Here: 0.74,V
